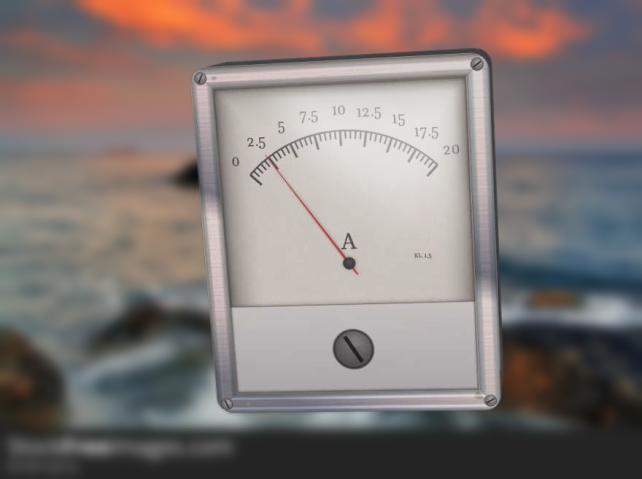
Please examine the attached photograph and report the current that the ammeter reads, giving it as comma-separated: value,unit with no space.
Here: 2.5,A
